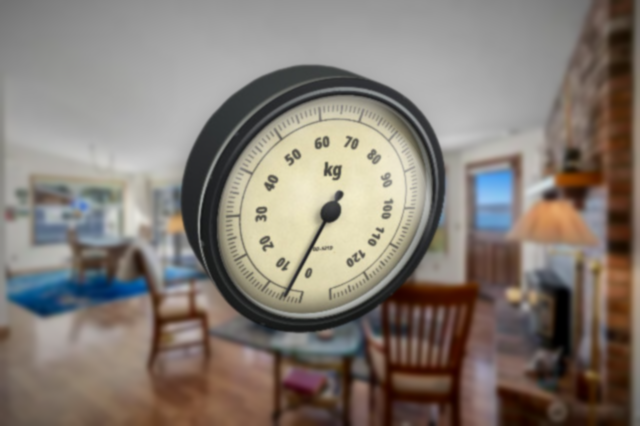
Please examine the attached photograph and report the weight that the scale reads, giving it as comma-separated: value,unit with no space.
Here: 5,kg
